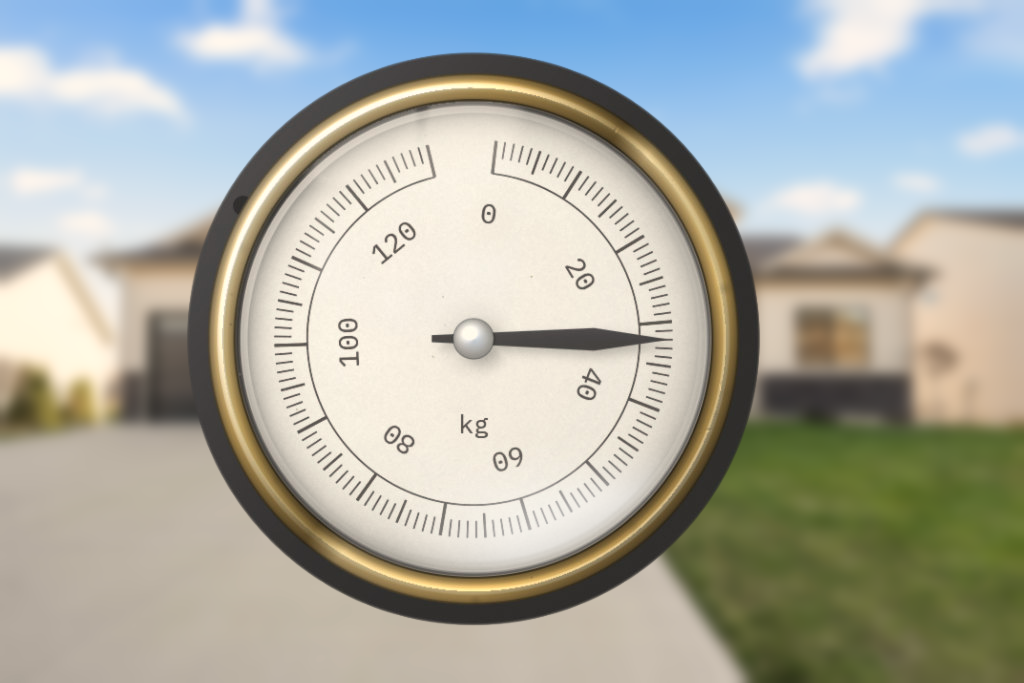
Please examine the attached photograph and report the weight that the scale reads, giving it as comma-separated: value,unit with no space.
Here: 32,kg
